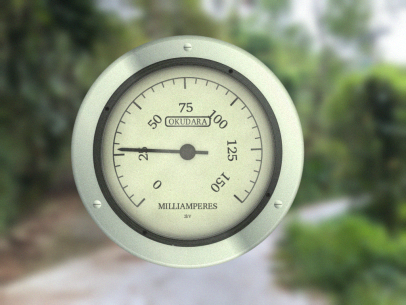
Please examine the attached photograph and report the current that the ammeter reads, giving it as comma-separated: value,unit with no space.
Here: 27.5,mA
